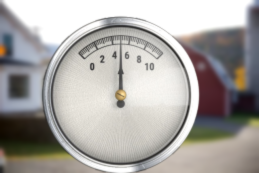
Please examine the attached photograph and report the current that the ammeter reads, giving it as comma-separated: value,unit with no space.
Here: 5,A
